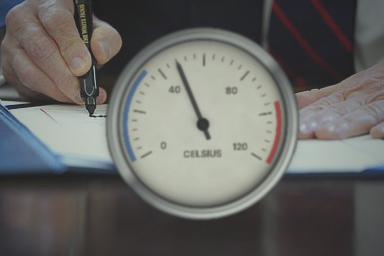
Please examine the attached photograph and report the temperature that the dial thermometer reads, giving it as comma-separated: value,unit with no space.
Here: 48,°C
